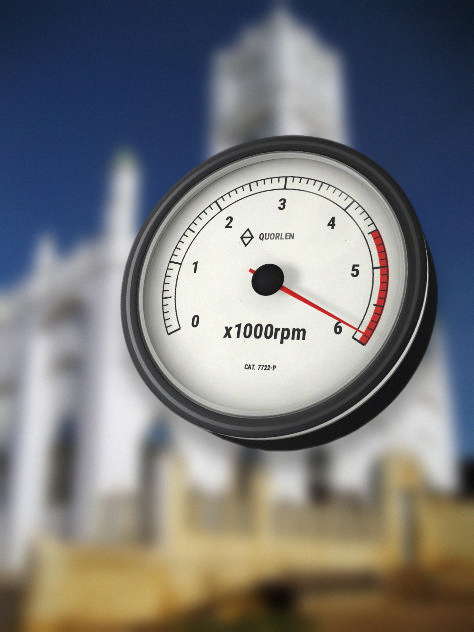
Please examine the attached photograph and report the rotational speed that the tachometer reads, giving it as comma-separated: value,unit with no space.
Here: 5900,rpm
